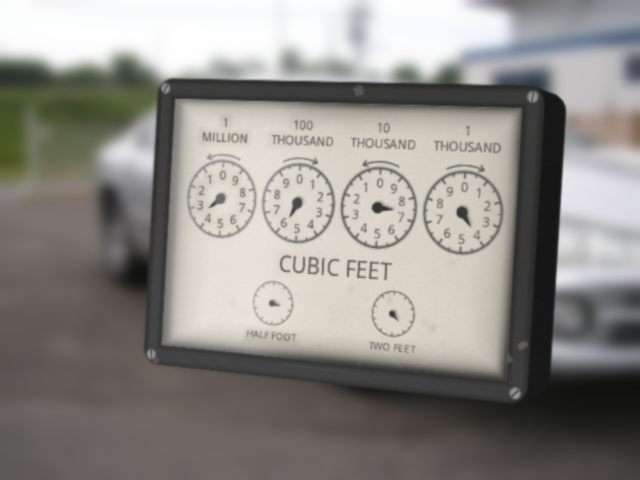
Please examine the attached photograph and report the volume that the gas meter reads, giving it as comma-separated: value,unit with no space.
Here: 357400,ft³
